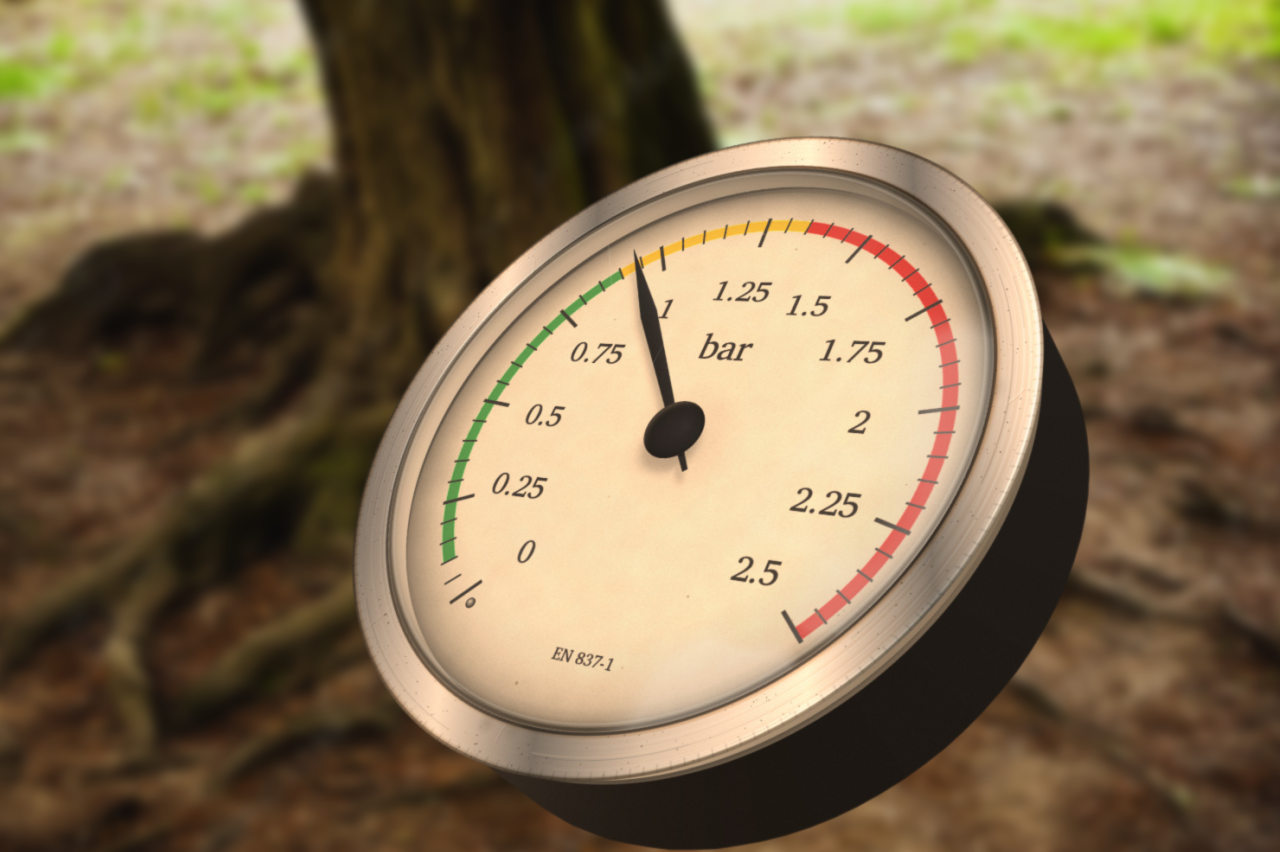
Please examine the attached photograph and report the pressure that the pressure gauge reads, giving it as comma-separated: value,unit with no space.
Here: 0.95,bar
